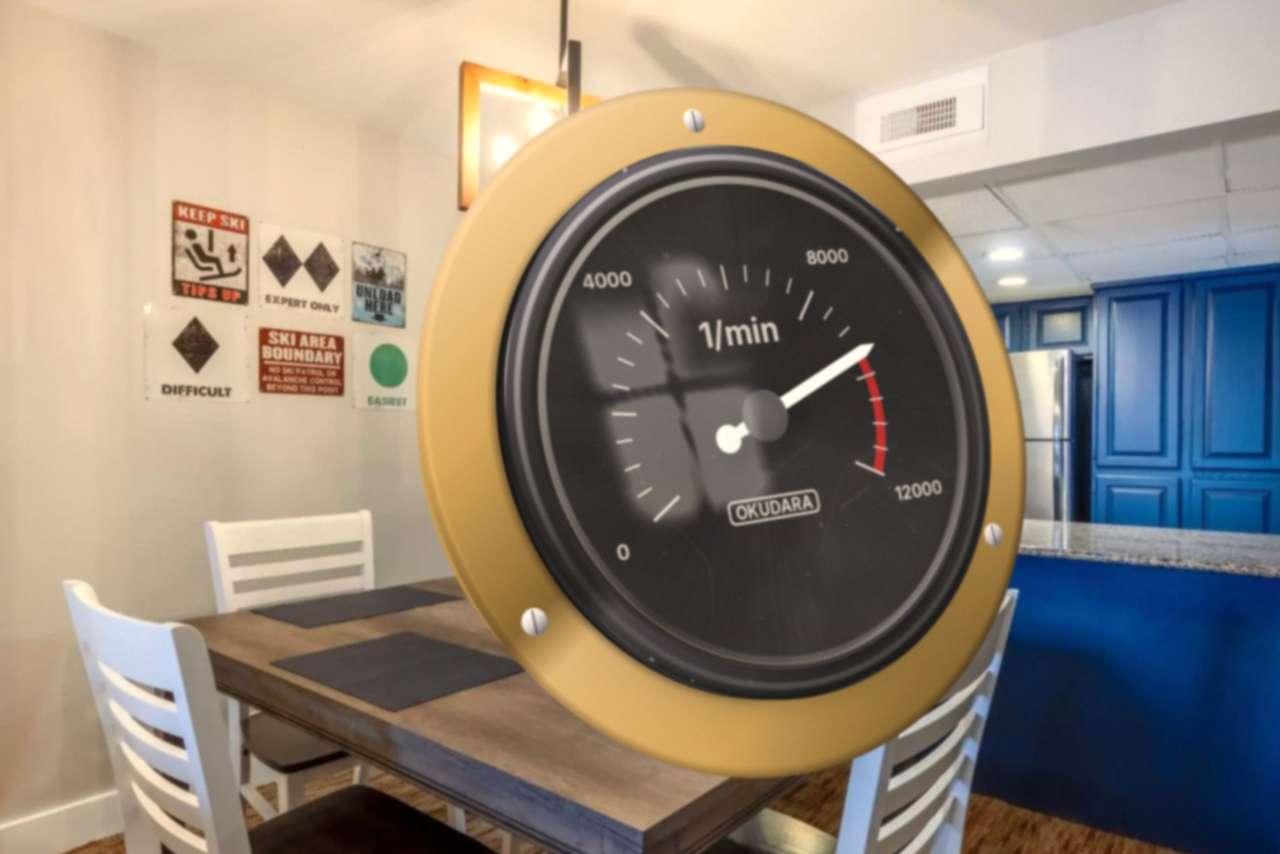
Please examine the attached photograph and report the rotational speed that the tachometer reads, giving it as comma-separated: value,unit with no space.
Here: 9500,rpm
